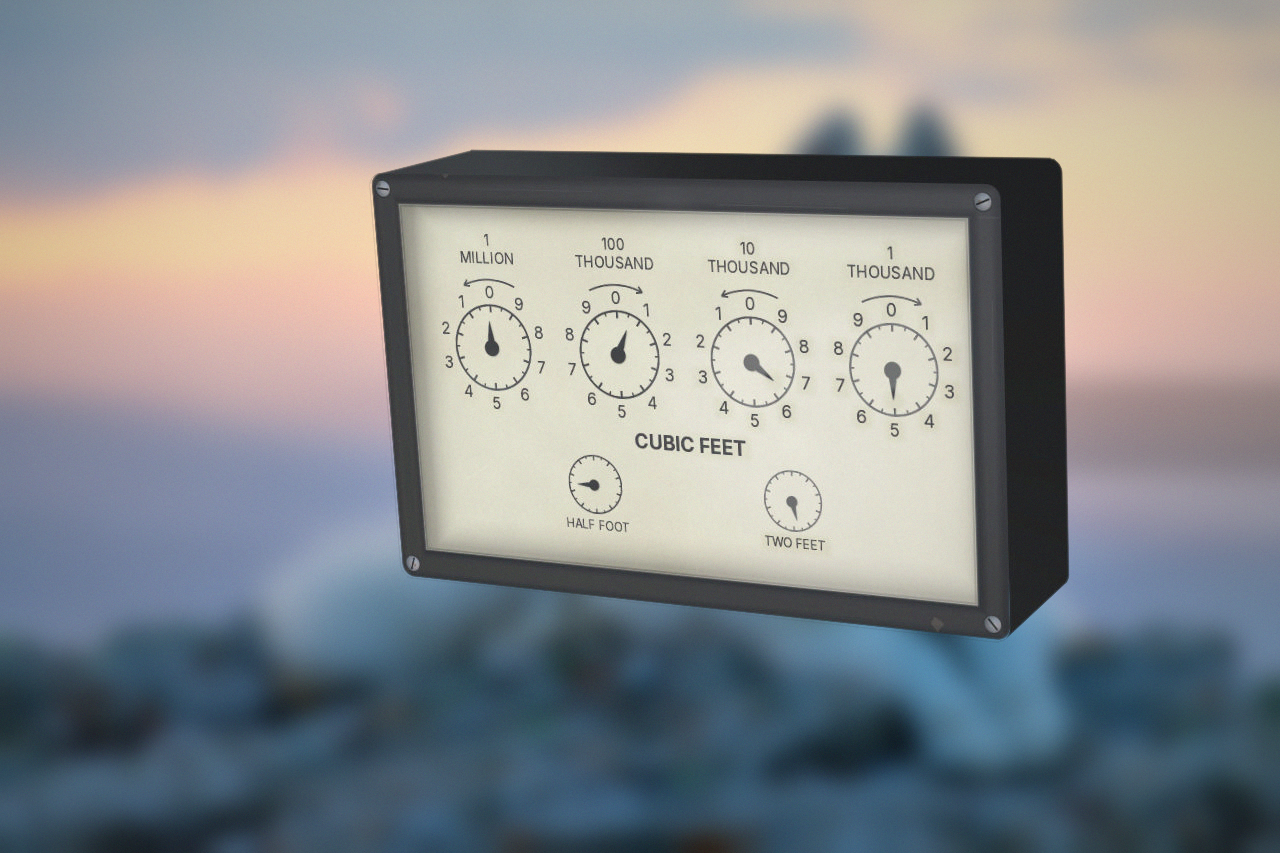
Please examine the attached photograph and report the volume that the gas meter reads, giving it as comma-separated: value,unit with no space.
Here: 6500,ft³
